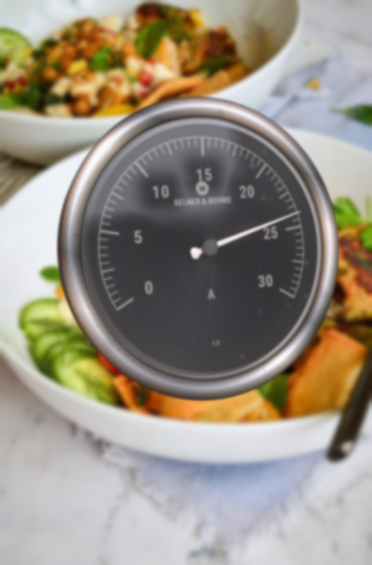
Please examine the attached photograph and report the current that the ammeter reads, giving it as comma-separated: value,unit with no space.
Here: 24,A
